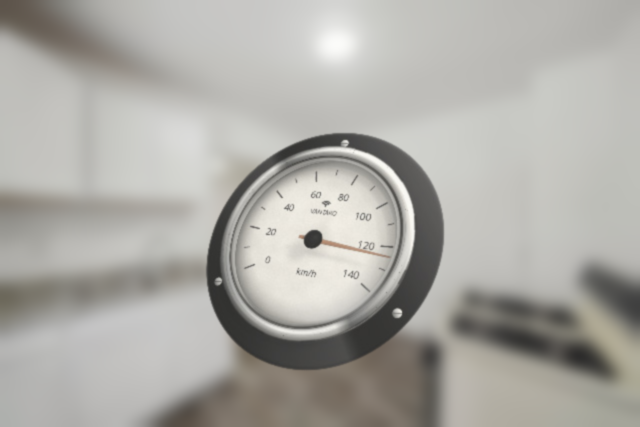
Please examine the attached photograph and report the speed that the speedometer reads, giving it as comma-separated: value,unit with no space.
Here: 125,km/h
